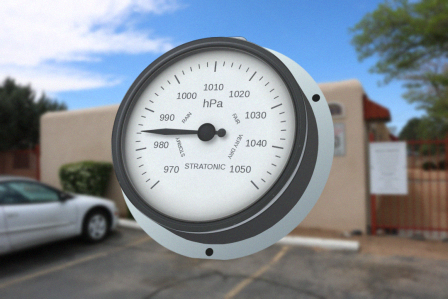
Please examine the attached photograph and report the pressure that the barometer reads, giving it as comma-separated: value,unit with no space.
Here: 984,hPa
